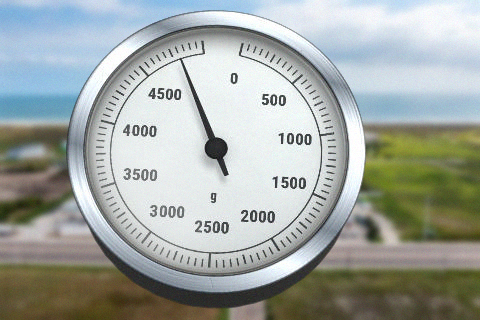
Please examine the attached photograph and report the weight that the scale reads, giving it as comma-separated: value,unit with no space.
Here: 4800,g
